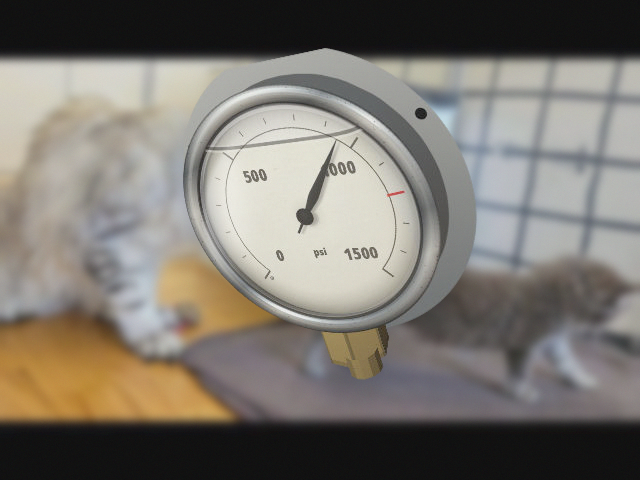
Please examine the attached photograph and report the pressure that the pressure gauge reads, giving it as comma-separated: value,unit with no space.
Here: 950,psi
